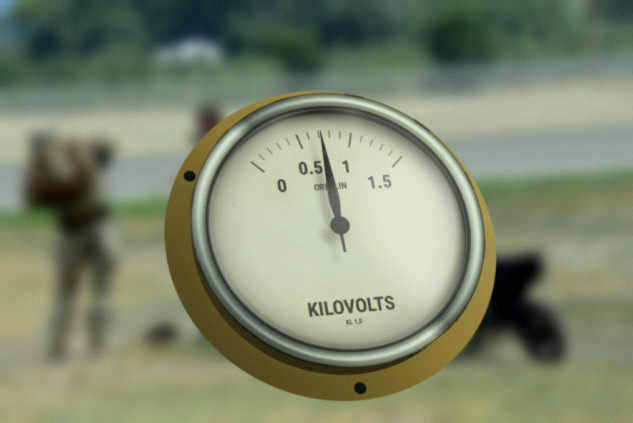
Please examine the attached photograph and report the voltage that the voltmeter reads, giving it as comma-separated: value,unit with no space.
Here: 0.7,kV
